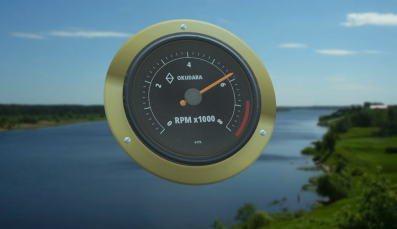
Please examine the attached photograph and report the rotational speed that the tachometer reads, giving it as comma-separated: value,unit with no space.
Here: 5800,rpm
